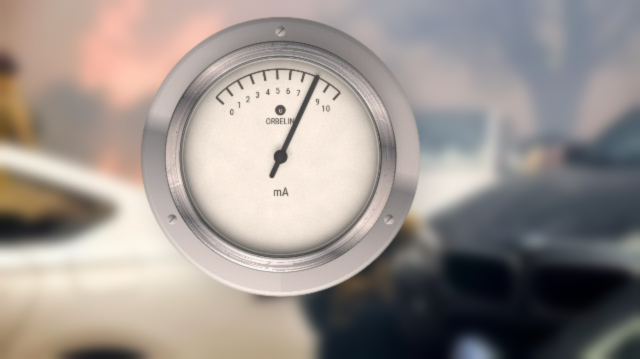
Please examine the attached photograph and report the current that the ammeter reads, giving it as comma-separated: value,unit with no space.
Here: 8,mA
